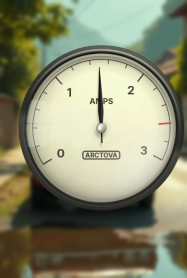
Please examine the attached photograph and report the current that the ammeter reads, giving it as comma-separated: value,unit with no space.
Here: 1.5,A
